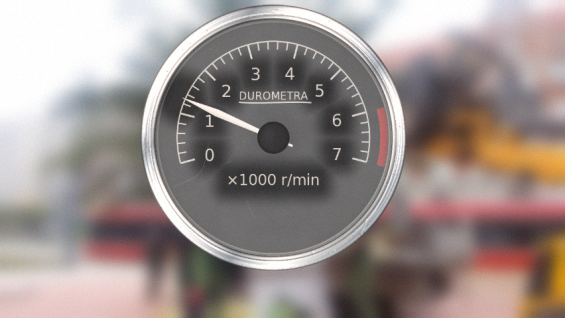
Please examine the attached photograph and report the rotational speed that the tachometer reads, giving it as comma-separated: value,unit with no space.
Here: 1300,rpm
